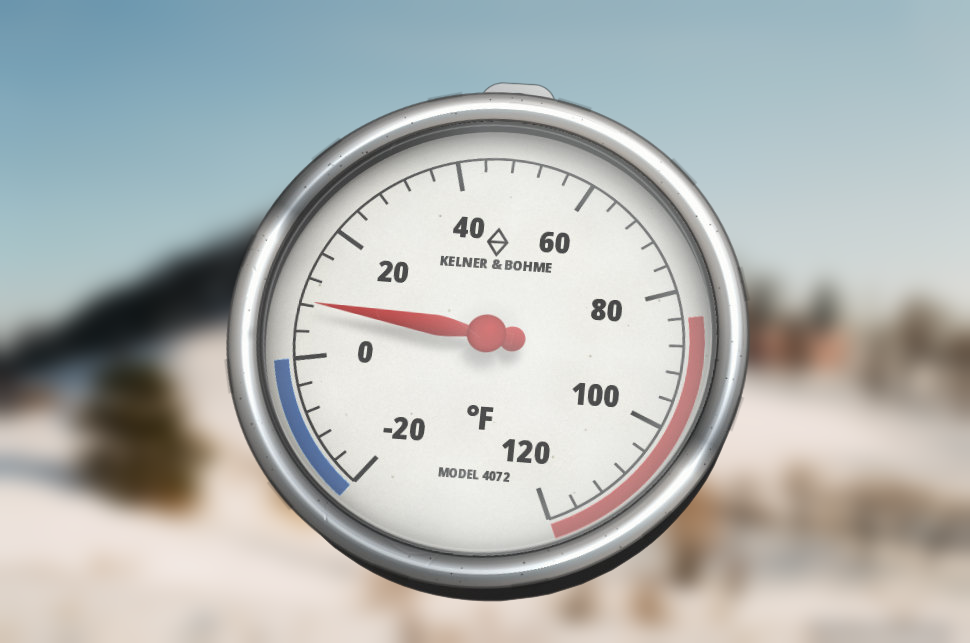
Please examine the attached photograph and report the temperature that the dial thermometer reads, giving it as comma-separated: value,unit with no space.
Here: 8,°F
